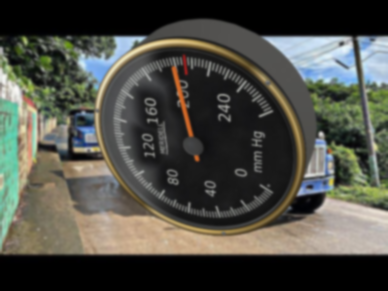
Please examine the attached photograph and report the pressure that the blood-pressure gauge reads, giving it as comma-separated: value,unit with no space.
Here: 200,mmHg
